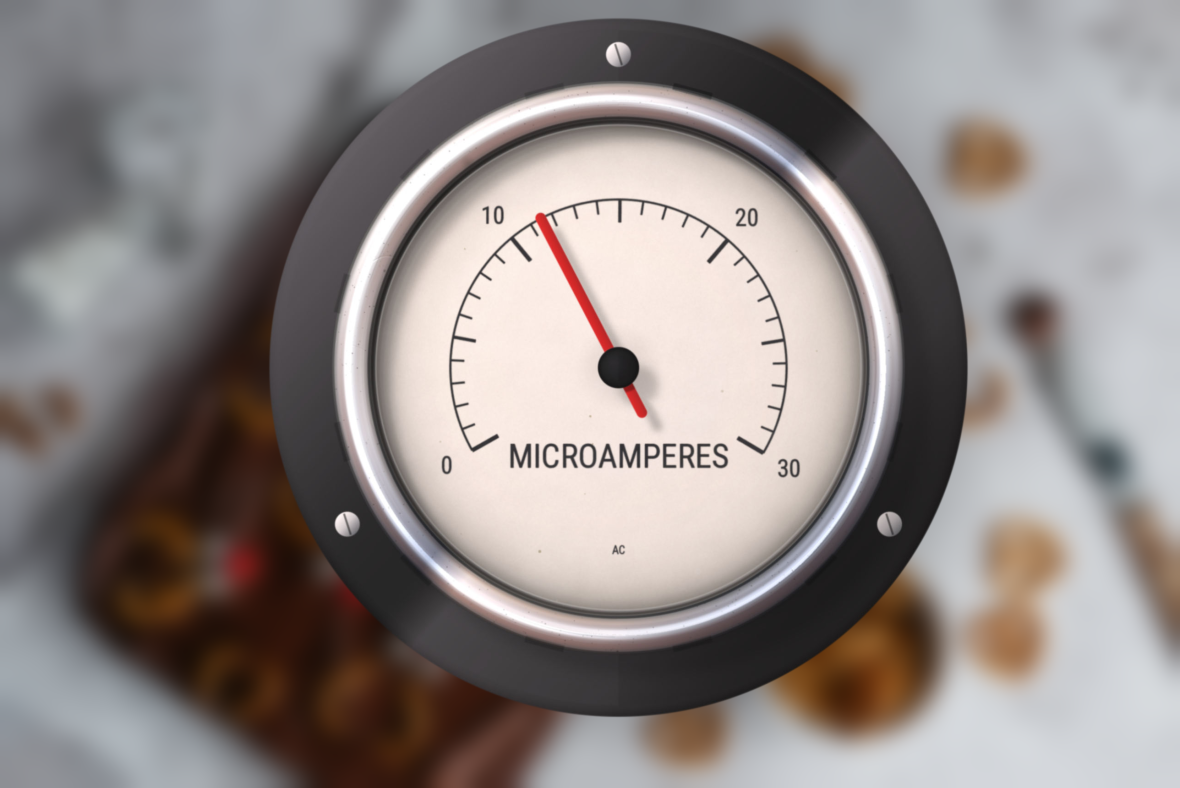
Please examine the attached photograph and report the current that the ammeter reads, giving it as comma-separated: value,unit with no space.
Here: 11.5,µA
